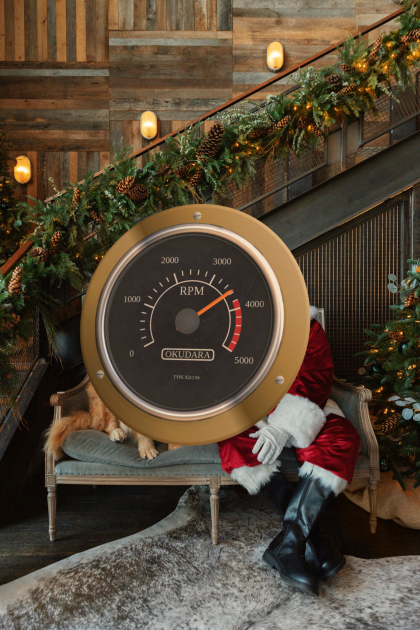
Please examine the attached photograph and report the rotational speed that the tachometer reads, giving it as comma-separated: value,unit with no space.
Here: 3600,rpm
